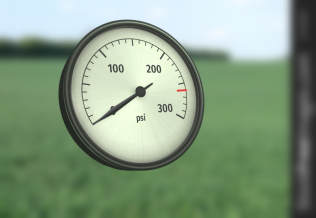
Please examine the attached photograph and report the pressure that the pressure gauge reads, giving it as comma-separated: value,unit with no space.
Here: 0,psi
